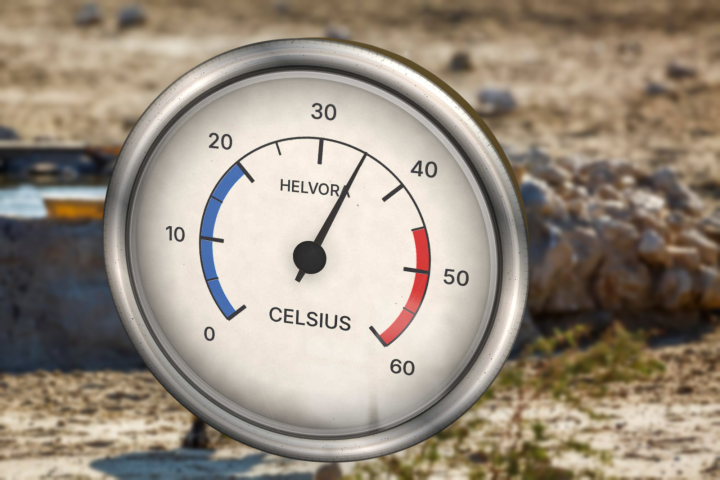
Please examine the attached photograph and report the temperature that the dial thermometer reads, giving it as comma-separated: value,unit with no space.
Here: 35,°C
